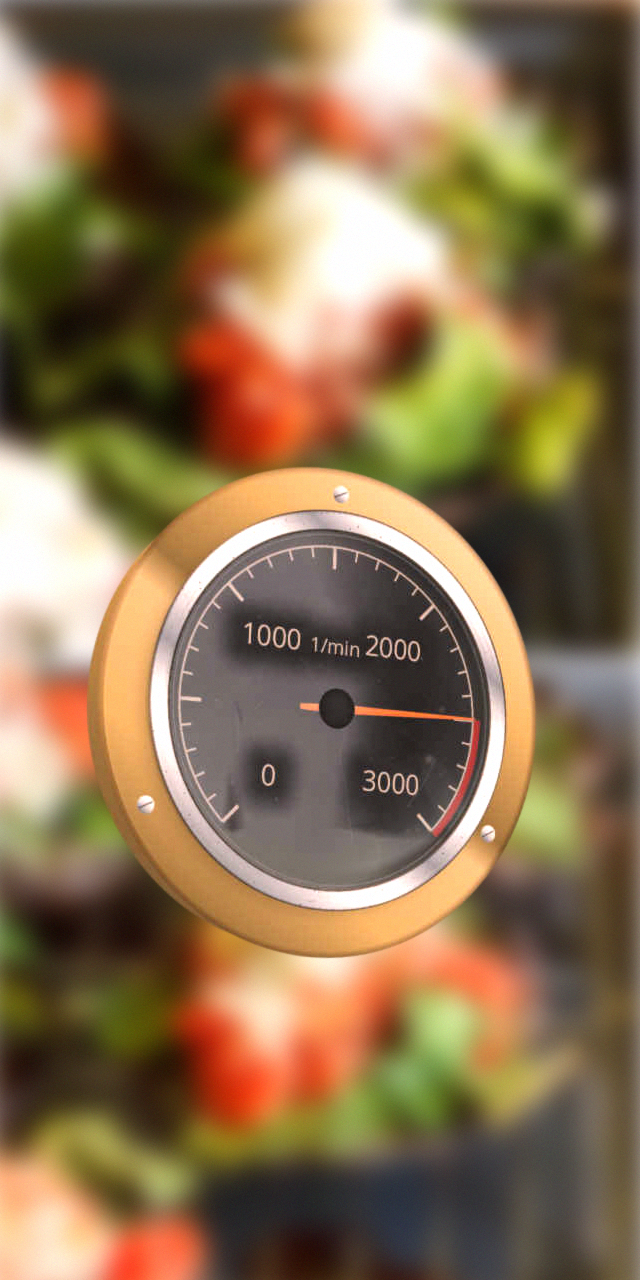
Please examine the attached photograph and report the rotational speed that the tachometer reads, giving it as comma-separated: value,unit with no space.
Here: 2500,rpm
